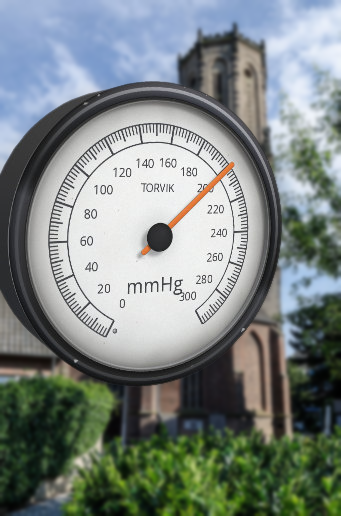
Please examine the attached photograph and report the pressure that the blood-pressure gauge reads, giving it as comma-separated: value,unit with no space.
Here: 200,mmHg
